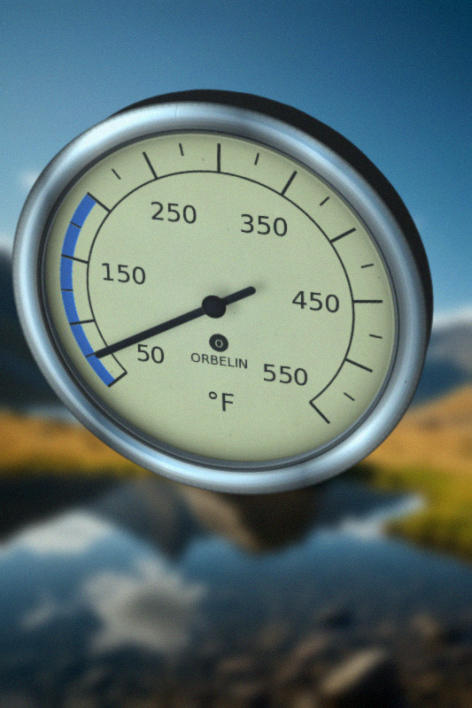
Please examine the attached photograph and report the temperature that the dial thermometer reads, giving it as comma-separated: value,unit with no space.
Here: 75,°F
